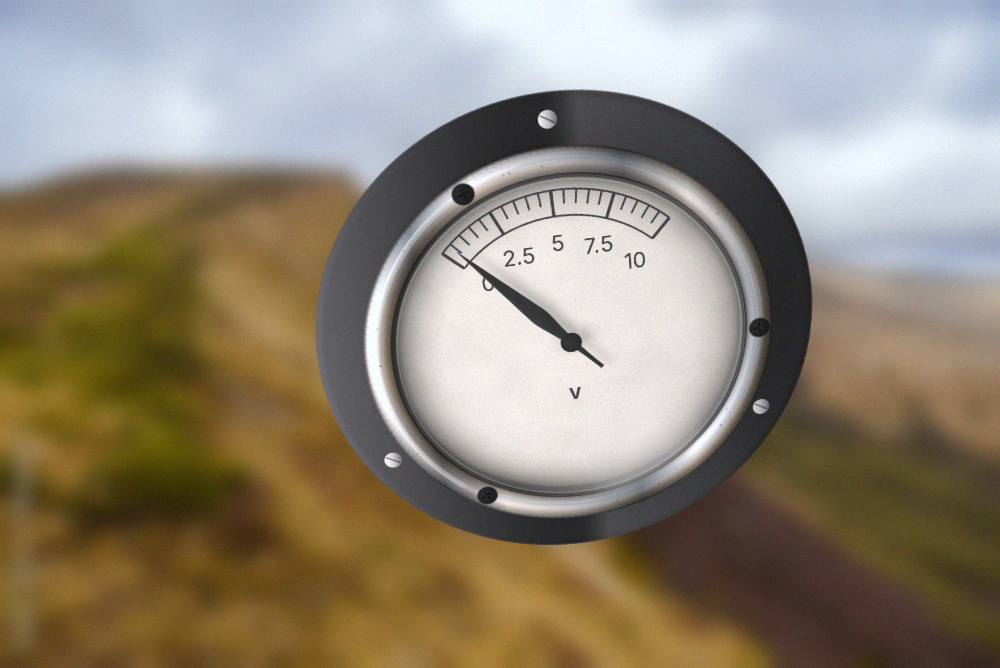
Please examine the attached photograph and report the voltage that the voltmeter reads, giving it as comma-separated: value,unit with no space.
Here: 0.5,V
